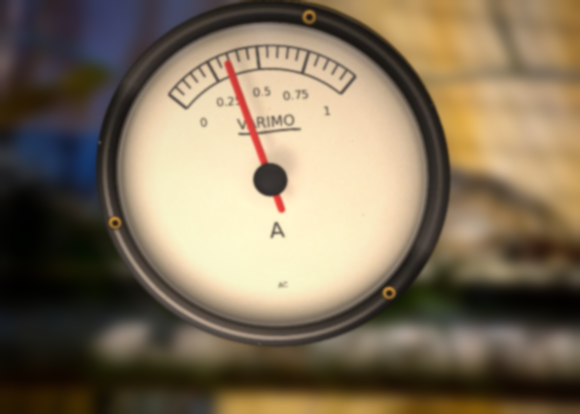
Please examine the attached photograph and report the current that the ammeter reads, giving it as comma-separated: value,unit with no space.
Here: 0.35,A
